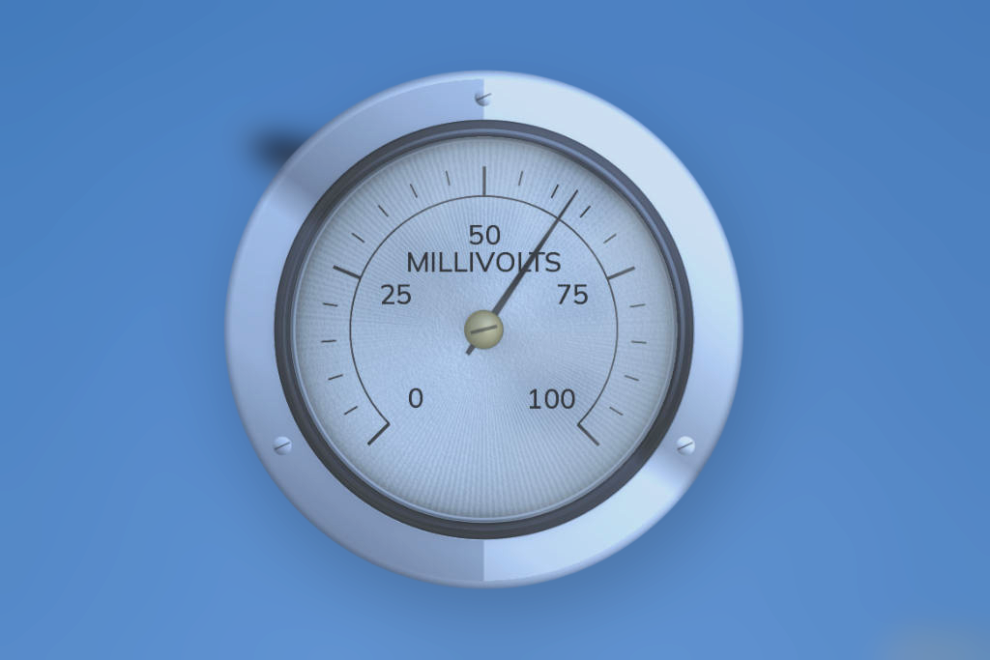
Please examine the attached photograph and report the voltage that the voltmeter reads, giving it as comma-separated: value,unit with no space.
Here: 62.5,mV
